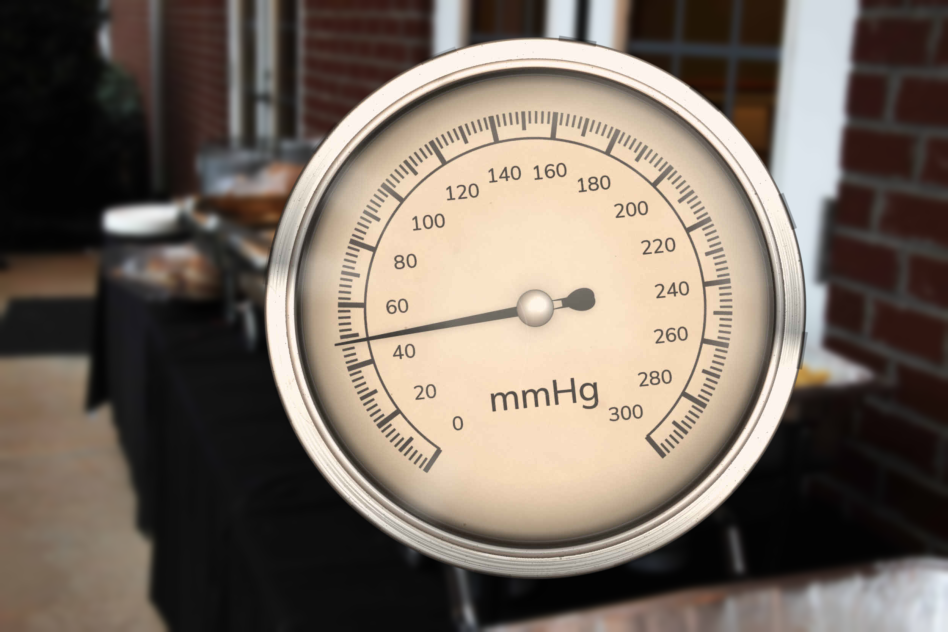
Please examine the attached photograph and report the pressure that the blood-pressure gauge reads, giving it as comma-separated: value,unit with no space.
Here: 48,mmHg
